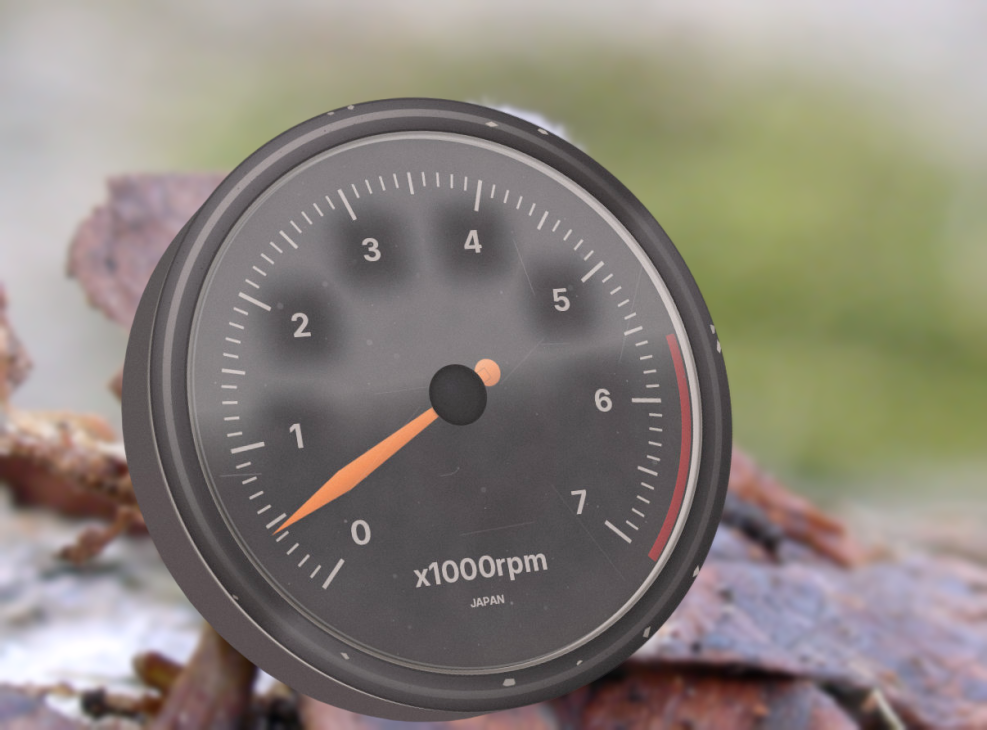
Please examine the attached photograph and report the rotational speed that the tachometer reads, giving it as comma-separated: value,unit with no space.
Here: 450,rpm
